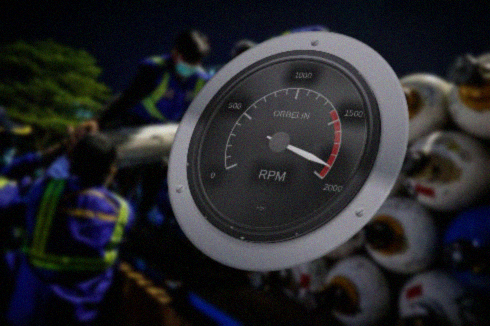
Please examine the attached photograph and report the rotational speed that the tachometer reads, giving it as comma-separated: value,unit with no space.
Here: 1900,rpm
